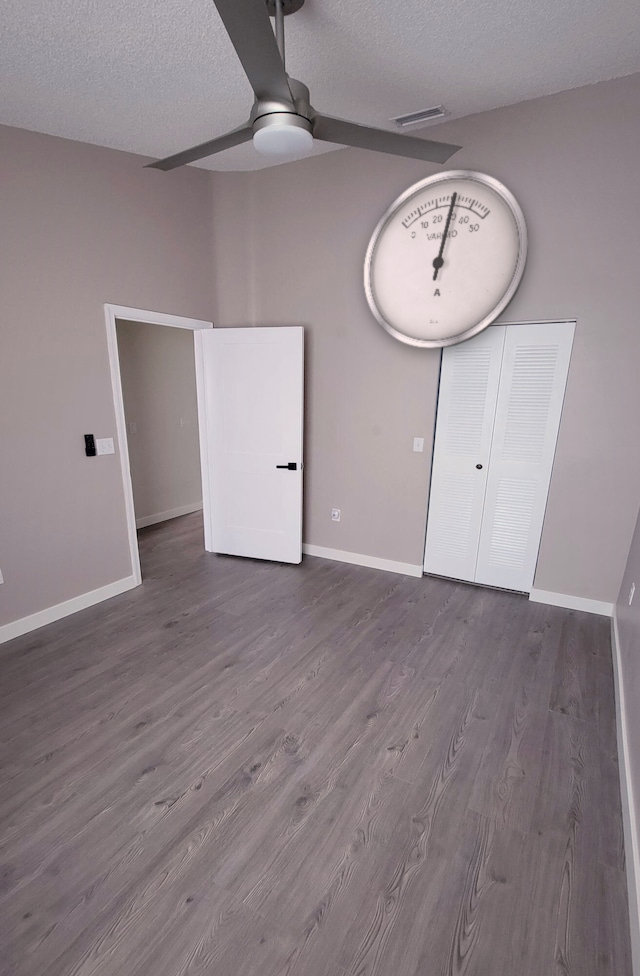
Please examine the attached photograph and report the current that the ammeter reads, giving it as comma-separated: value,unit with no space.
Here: 30,A
